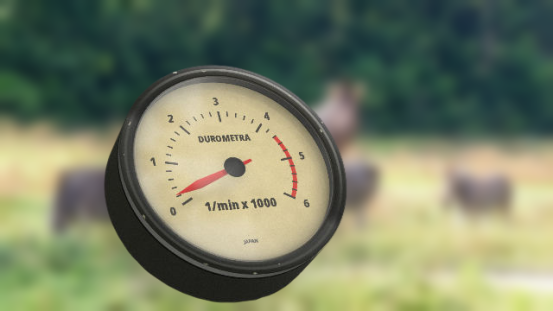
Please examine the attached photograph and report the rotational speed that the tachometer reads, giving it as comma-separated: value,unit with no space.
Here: 200,rpm
